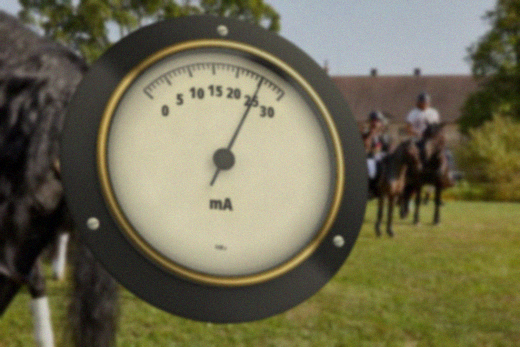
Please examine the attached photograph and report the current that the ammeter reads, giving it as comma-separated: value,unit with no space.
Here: 25,mA
